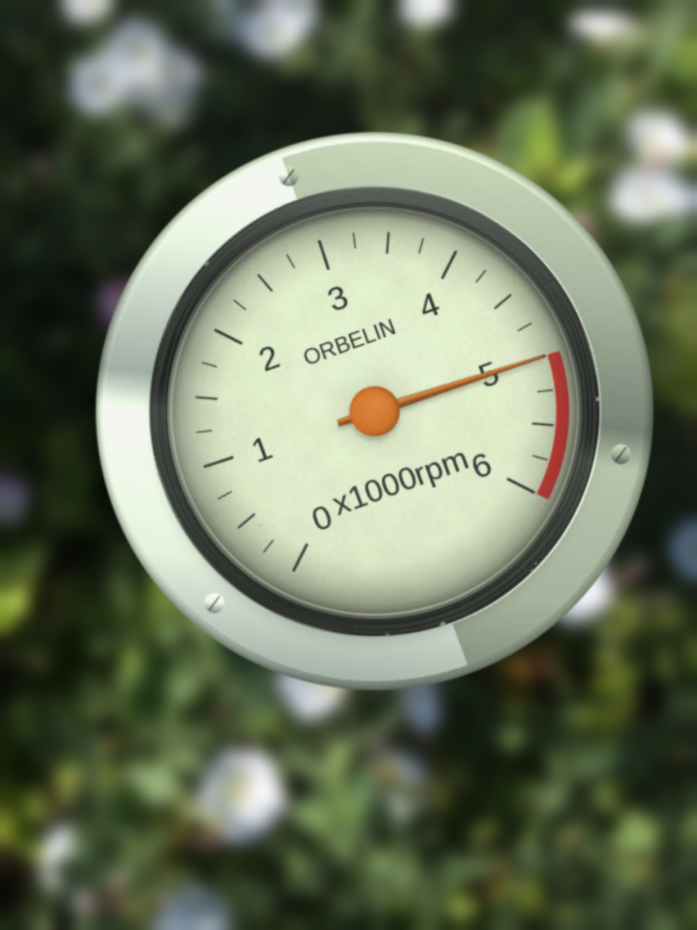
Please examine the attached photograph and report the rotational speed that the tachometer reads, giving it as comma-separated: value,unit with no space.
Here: 5000,rpm
